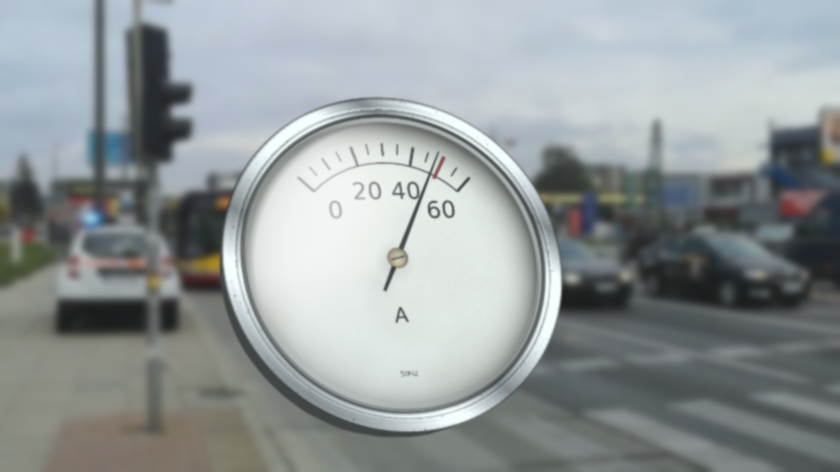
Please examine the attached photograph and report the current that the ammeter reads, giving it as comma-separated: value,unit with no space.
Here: 47.5,A
